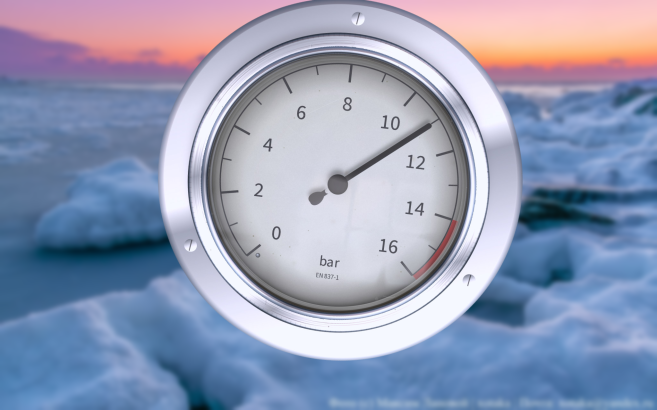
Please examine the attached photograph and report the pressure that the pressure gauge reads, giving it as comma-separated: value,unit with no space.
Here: 11,bar
